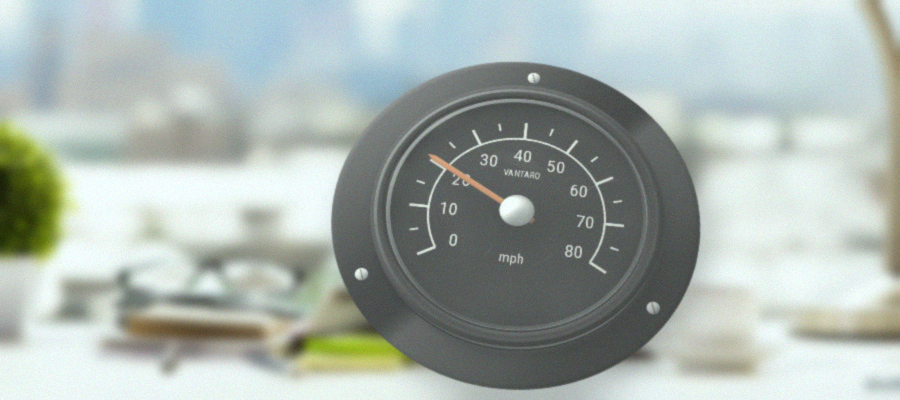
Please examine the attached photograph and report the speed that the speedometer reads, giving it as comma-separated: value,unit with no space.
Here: 20,mph
